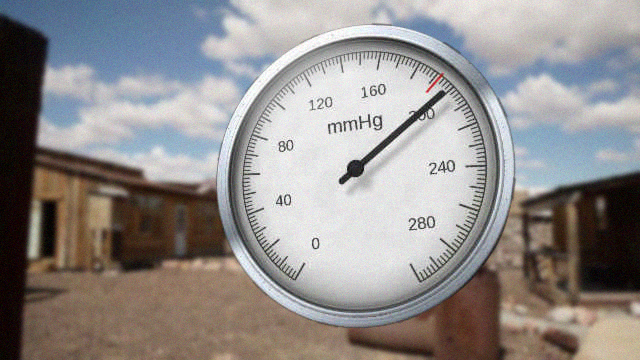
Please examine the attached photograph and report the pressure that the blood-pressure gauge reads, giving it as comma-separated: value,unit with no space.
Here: 200,mmHg
